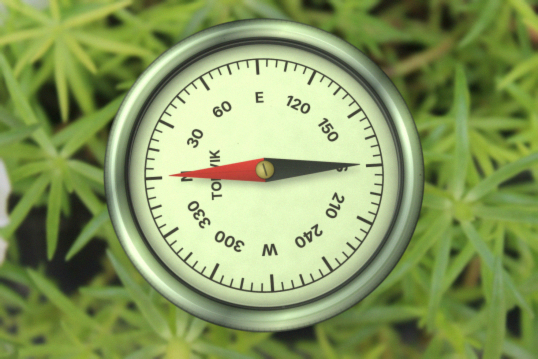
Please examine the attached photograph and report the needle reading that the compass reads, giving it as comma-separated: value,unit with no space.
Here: 0,°
